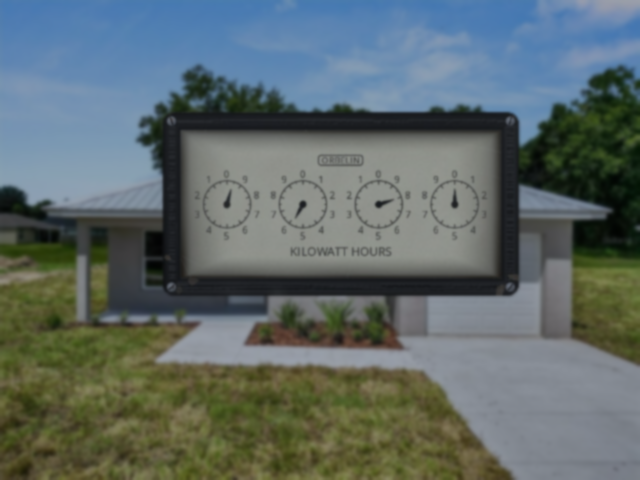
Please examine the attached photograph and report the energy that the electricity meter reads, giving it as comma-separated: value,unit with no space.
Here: 9580,kWh
